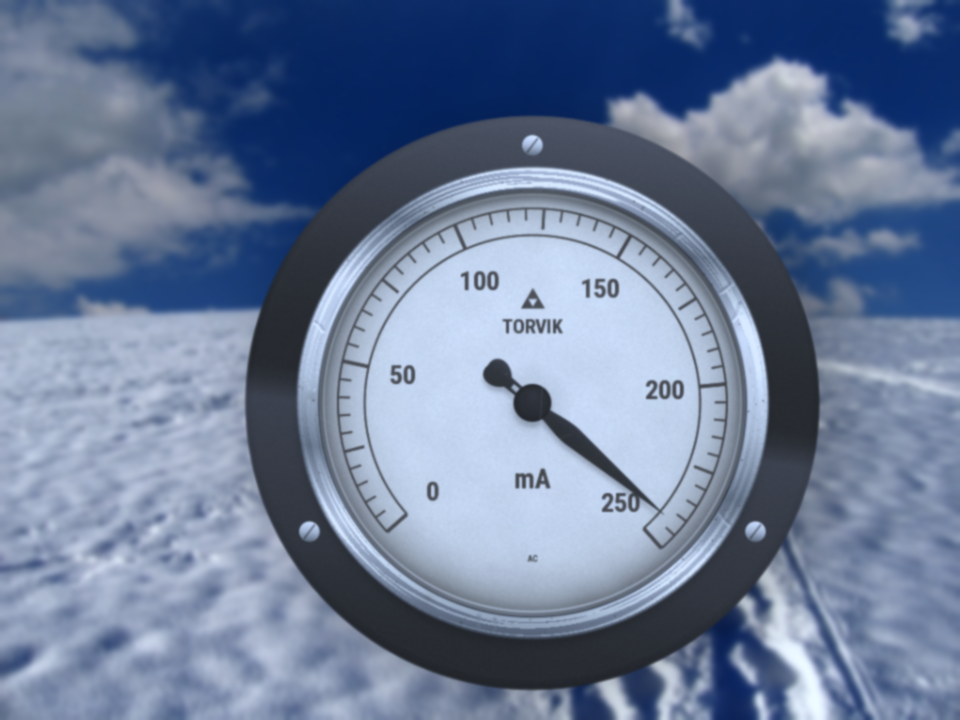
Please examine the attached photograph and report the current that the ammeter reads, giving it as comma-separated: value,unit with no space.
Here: 242.5,mA
